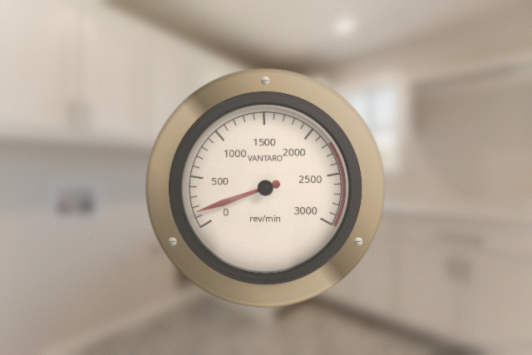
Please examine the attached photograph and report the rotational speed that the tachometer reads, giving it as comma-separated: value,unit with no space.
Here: 150,rpm
